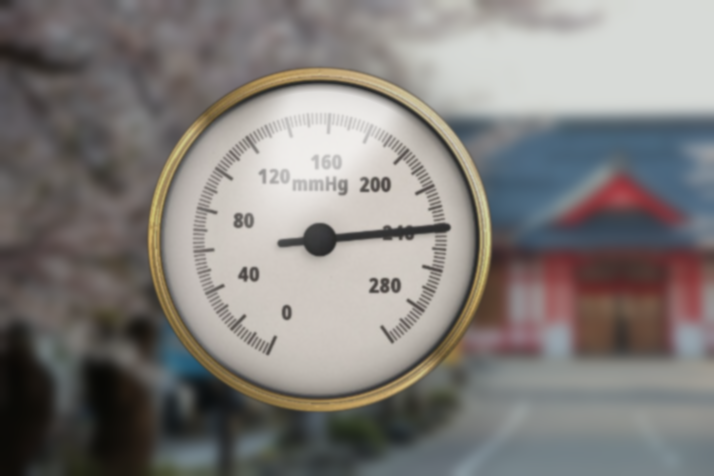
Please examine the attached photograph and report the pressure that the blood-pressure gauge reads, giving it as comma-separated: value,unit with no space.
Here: 240,mmHg
